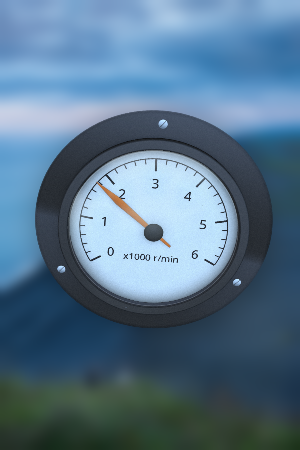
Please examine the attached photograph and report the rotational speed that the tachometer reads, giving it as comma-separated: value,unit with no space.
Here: 1800,rpm
